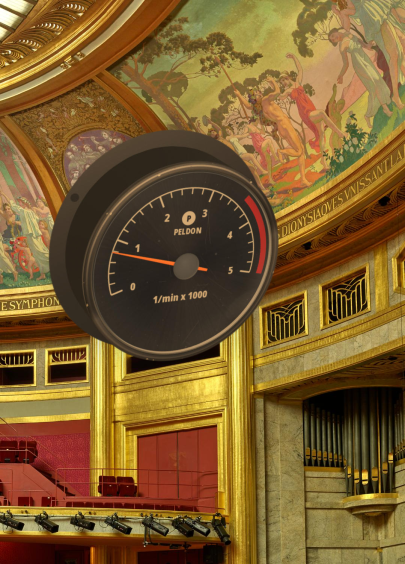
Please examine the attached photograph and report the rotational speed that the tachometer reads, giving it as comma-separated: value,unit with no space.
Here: 800,rpm
